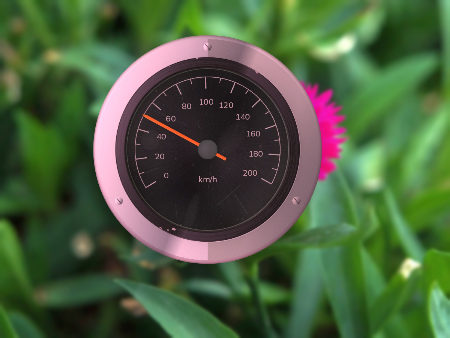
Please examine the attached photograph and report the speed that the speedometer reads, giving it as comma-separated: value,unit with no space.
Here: 50,km/h
